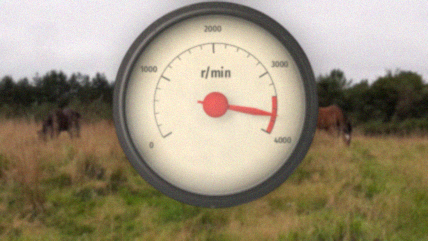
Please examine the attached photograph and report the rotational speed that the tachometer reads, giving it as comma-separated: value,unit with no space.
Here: 3700,rpm
